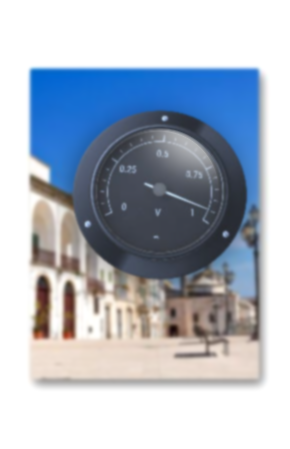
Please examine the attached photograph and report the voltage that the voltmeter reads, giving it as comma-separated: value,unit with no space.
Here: 0.95,V
